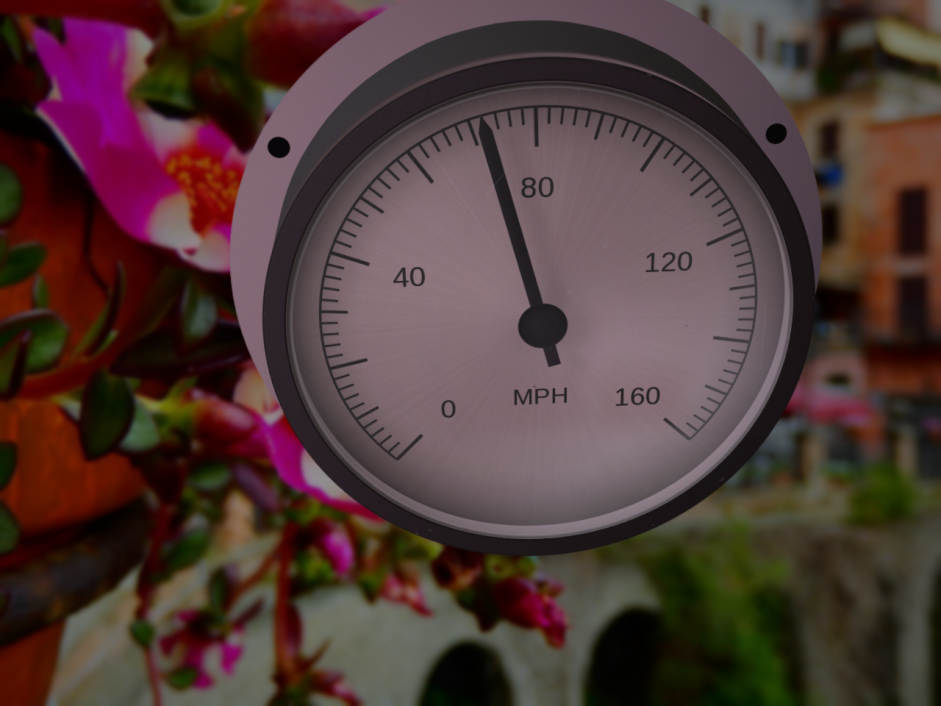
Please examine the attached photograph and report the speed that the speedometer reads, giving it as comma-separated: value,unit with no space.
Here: 72,mph
